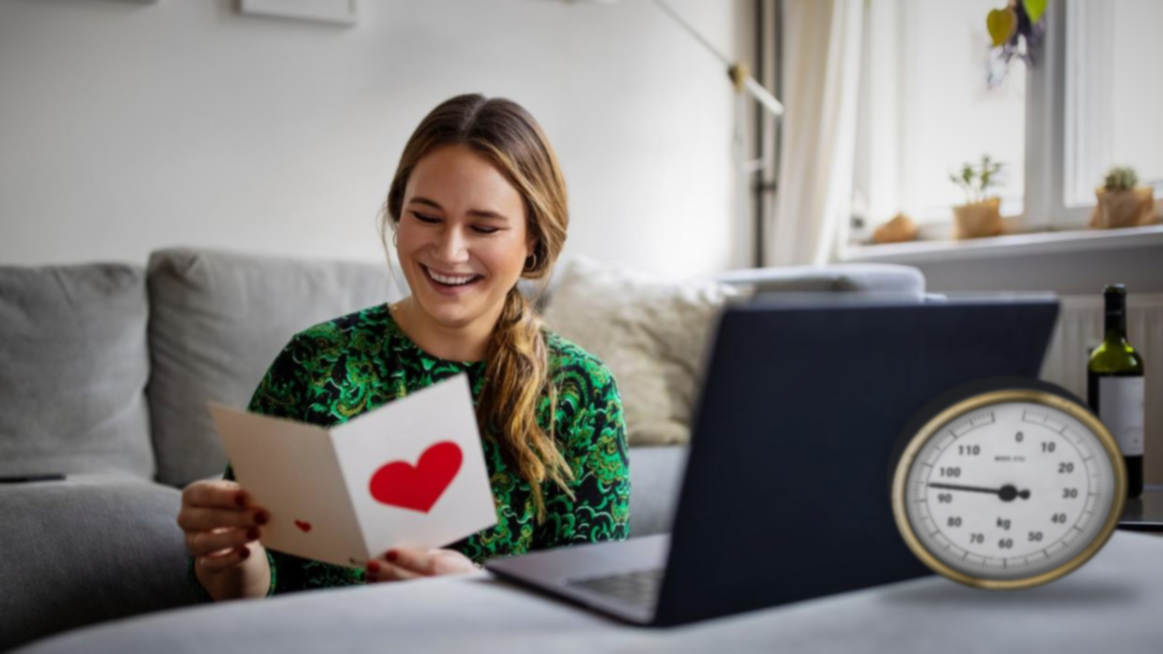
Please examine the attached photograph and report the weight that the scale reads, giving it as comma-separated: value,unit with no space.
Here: 95,kg
